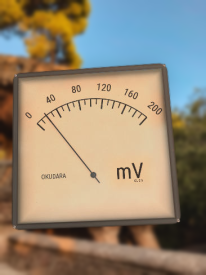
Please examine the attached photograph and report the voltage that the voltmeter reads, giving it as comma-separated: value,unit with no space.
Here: 20,mV
